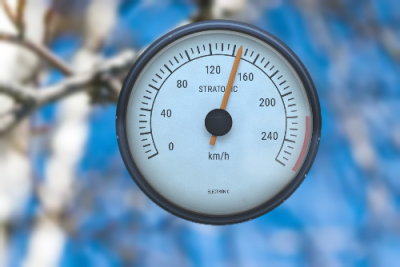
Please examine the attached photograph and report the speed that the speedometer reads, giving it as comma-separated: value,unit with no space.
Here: 145,km/h
